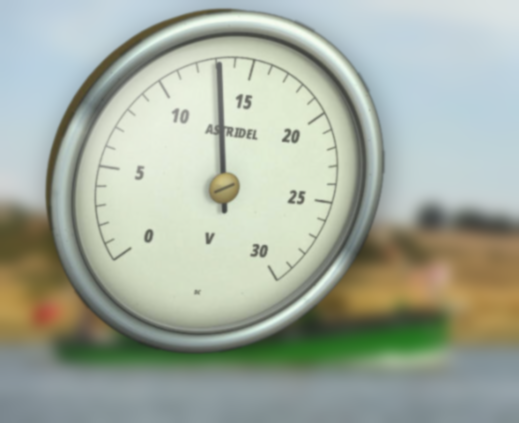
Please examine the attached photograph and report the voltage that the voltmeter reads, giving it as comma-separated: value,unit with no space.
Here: 13,V
